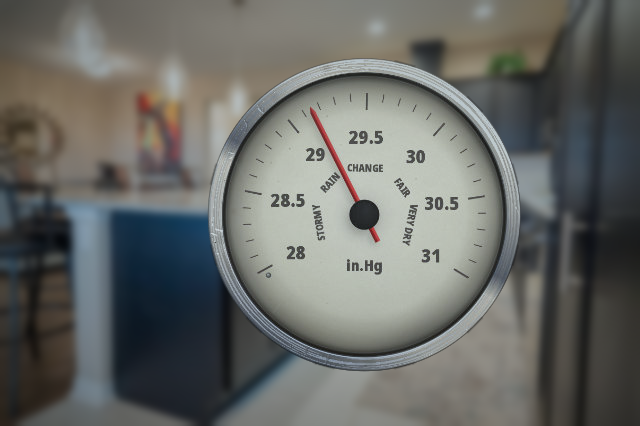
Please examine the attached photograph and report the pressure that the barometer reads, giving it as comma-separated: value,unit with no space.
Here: 29.15,inHg
